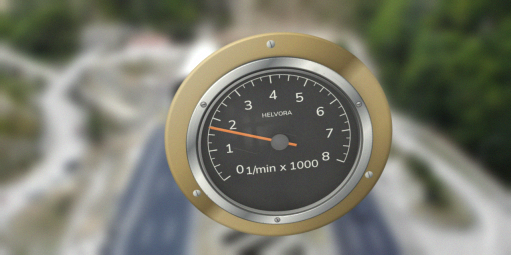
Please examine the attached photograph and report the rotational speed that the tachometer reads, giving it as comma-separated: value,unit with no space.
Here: 1750,rpm
